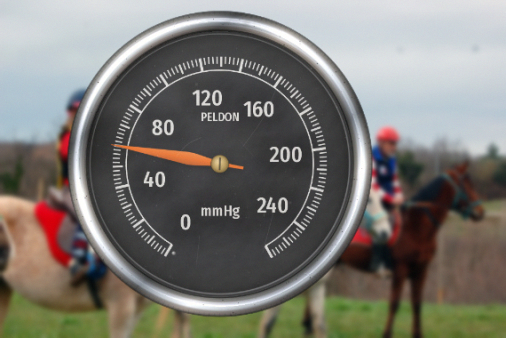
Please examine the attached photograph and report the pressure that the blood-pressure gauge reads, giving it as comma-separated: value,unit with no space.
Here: 60,mmHg
